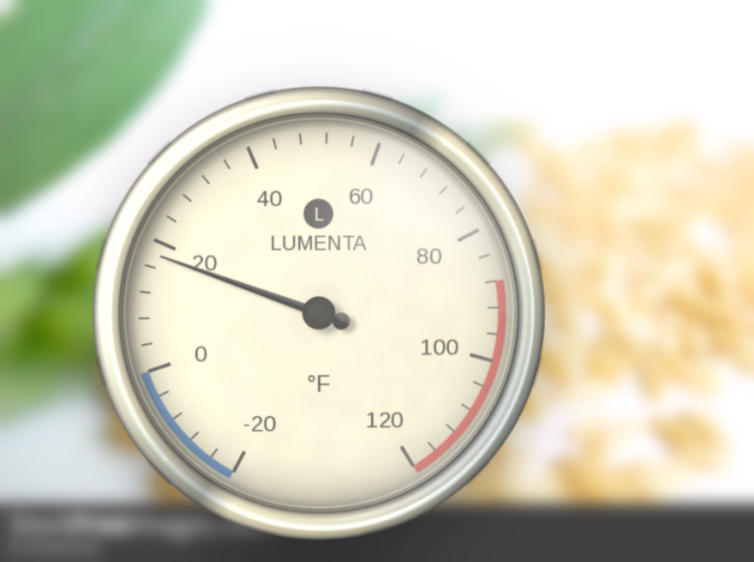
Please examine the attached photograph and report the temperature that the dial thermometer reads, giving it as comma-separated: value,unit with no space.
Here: 18,°F
